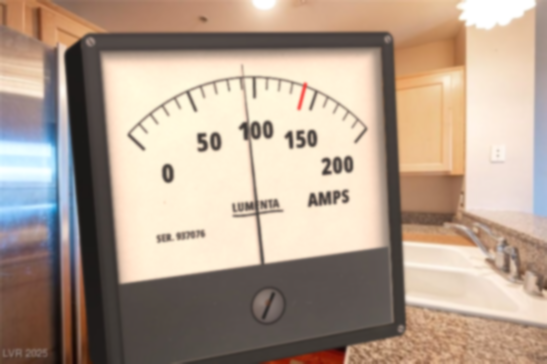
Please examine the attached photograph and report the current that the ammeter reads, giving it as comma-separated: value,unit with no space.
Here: 90,A
